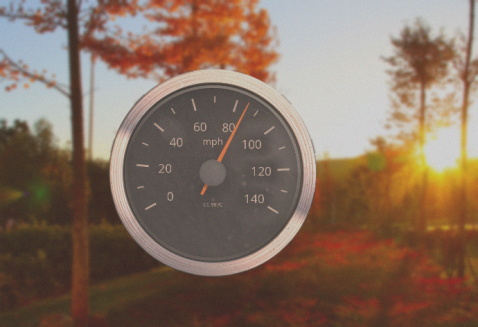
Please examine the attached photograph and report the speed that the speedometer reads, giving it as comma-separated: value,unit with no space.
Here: 85,mph
